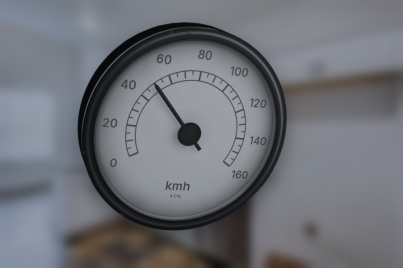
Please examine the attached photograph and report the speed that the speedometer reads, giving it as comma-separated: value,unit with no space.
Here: 50,km/h
